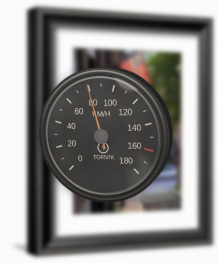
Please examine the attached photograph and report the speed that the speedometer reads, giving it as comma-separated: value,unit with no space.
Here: 80,km/h
